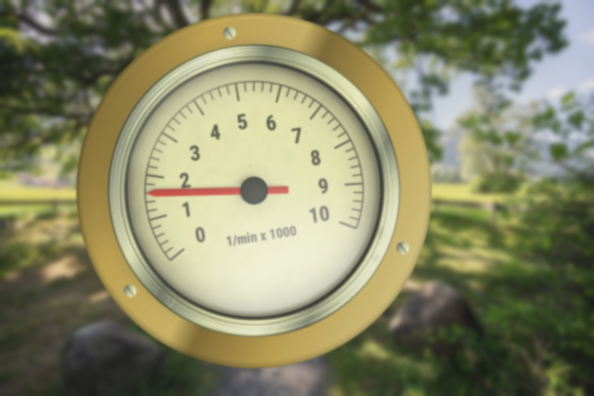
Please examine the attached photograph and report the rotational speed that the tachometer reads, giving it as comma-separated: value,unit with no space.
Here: 1600,rpm
